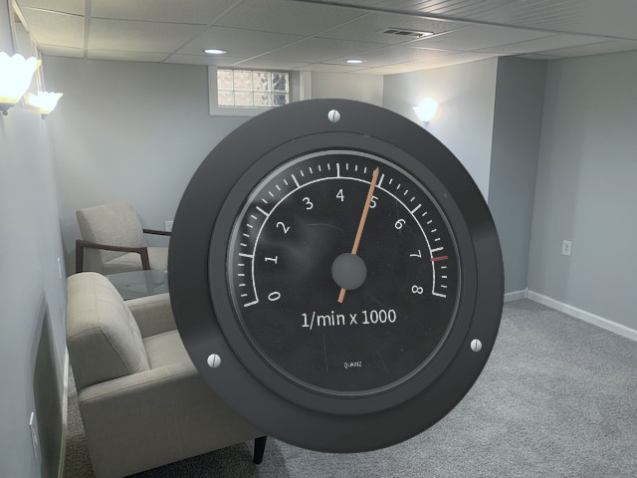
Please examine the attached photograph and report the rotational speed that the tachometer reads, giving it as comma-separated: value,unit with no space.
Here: 4800,rpm
